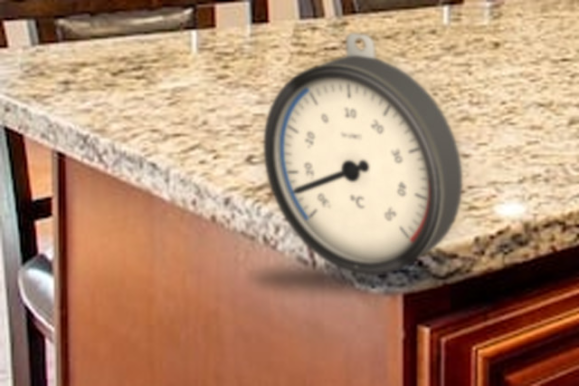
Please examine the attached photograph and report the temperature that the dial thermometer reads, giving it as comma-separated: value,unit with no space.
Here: -24,°C
